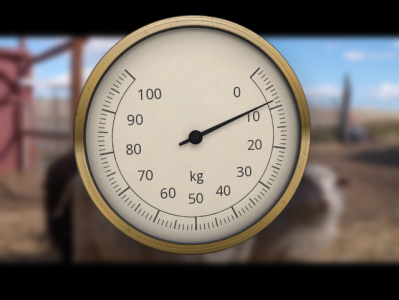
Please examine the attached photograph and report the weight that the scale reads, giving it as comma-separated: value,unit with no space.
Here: 8,kg
